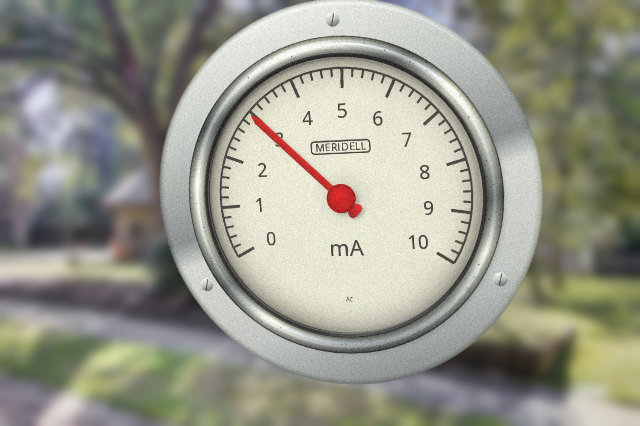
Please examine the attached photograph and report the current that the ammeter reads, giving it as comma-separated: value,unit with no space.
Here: 3,mA
